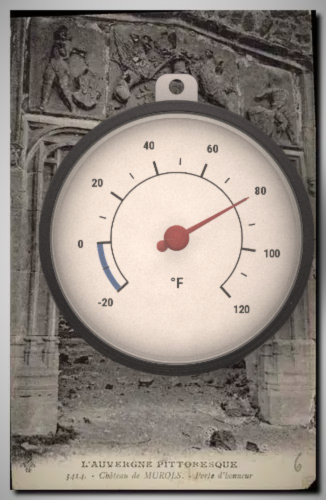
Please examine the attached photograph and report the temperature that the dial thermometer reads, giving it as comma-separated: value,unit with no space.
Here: 80,°F
